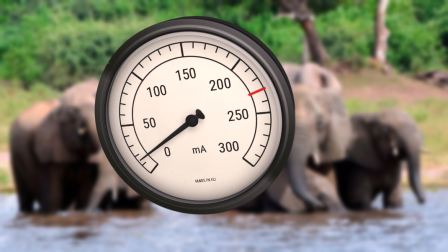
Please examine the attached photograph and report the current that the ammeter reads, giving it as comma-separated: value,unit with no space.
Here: 15,mA
